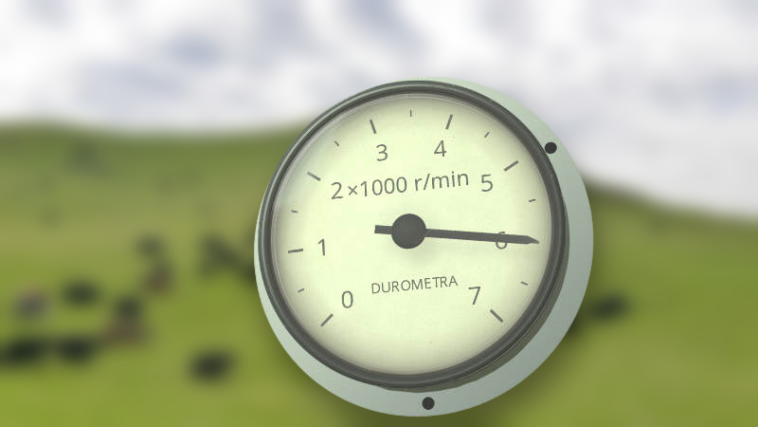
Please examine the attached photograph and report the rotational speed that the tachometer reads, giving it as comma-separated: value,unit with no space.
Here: 6000,rpm
